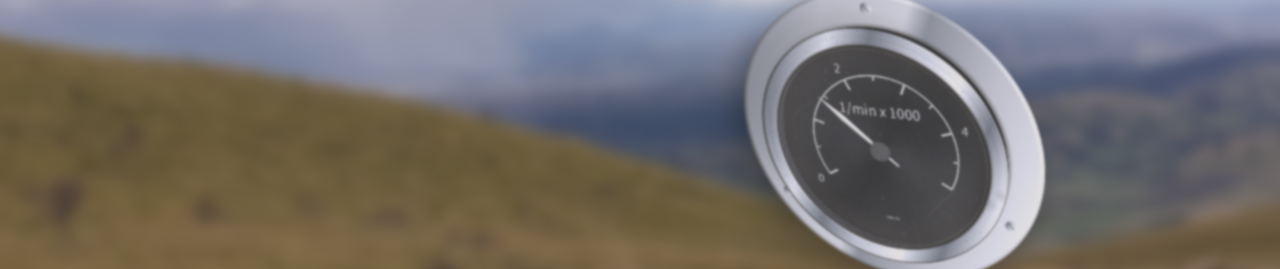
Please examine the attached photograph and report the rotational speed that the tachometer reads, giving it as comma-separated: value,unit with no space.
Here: 1500,rpm
